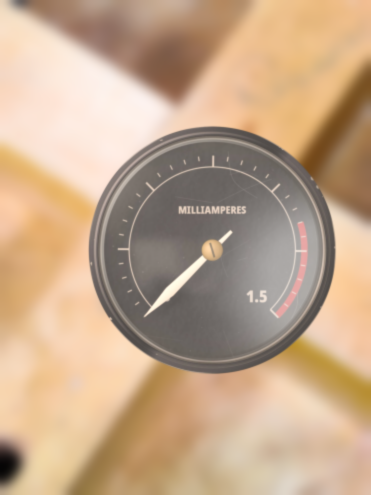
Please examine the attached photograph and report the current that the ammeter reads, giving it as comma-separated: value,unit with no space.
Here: 0,mA
